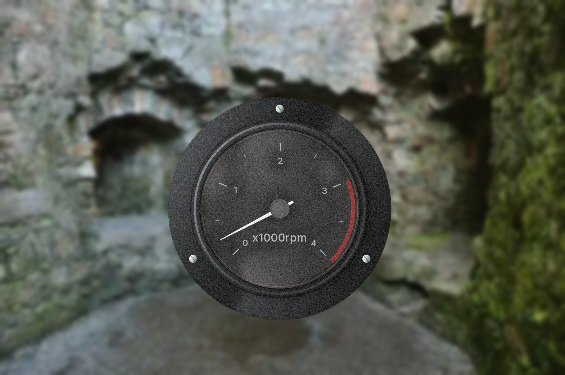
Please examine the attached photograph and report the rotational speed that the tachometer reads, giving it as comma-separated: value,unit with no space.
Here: 250,rpm
